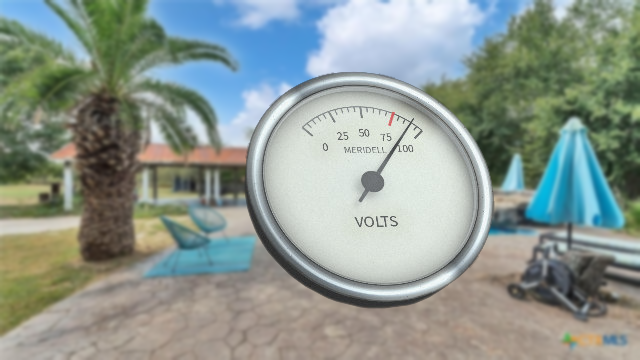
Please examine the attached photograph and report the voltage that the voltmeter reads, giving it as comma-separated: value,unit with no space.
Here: 90,V
